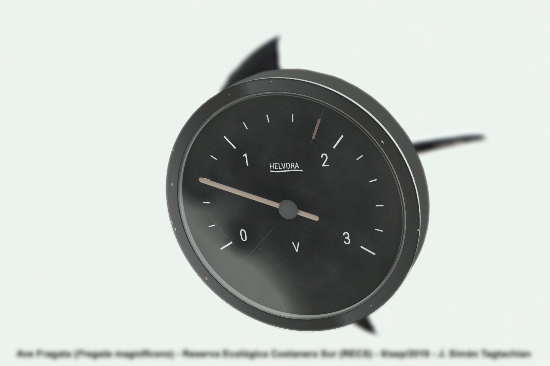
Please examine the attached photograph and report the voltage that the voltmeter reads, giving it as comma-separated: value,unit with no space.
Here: 0.6,V
